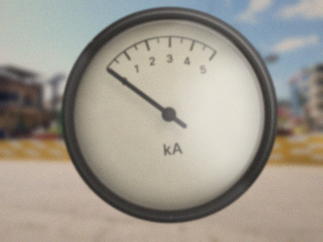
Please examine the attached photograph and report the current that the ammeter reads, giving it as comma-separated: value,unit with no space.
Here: 0,kA
